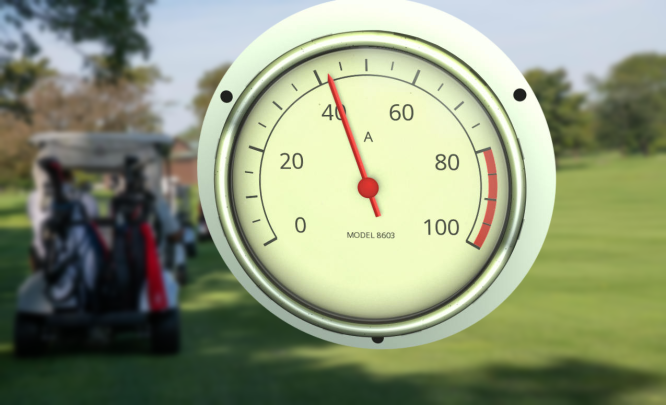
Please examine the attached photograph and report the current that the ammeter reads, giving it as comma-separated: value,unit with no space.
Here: 42.5,A
